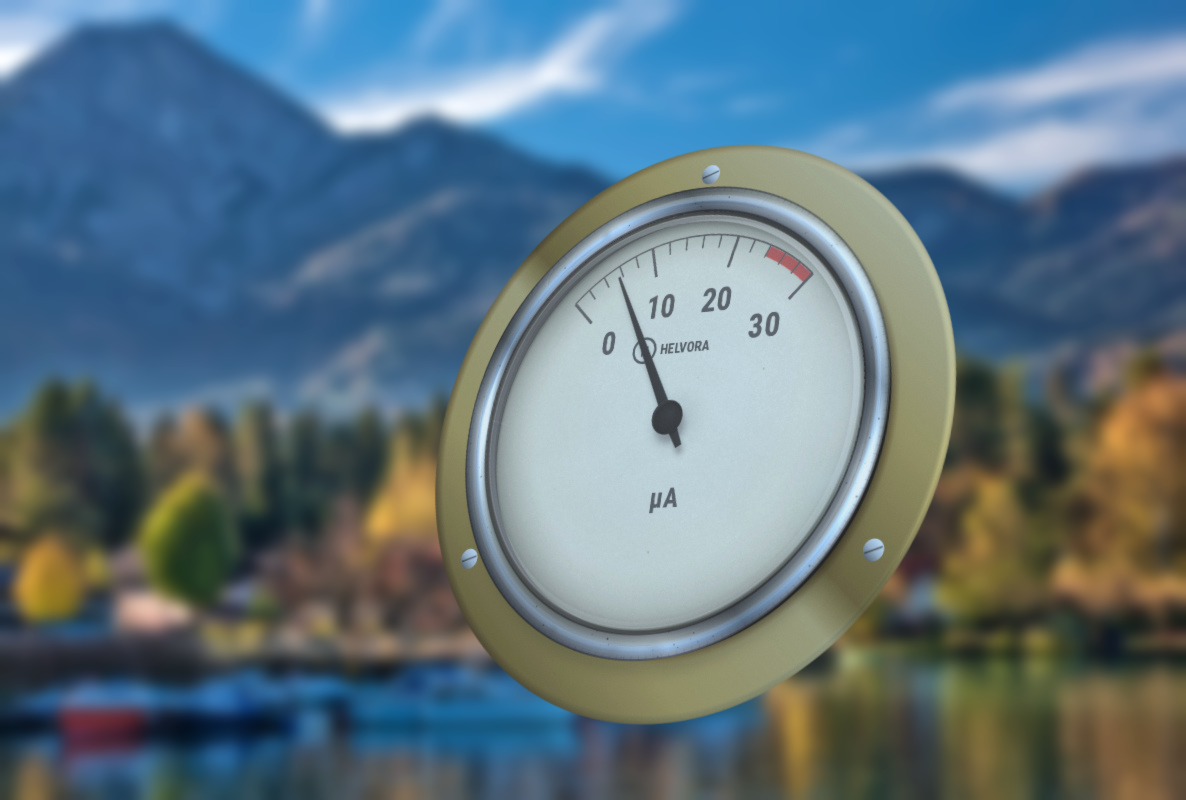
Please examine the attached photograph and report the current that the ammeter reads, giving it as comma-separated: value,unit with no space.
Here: 6,µA
